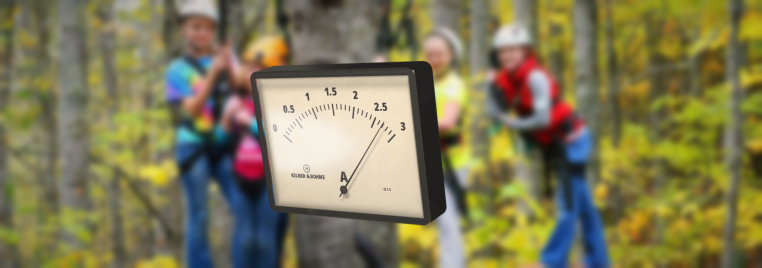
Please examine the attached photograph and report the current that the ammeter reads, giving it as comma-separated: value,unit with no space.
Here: 2.7,A
